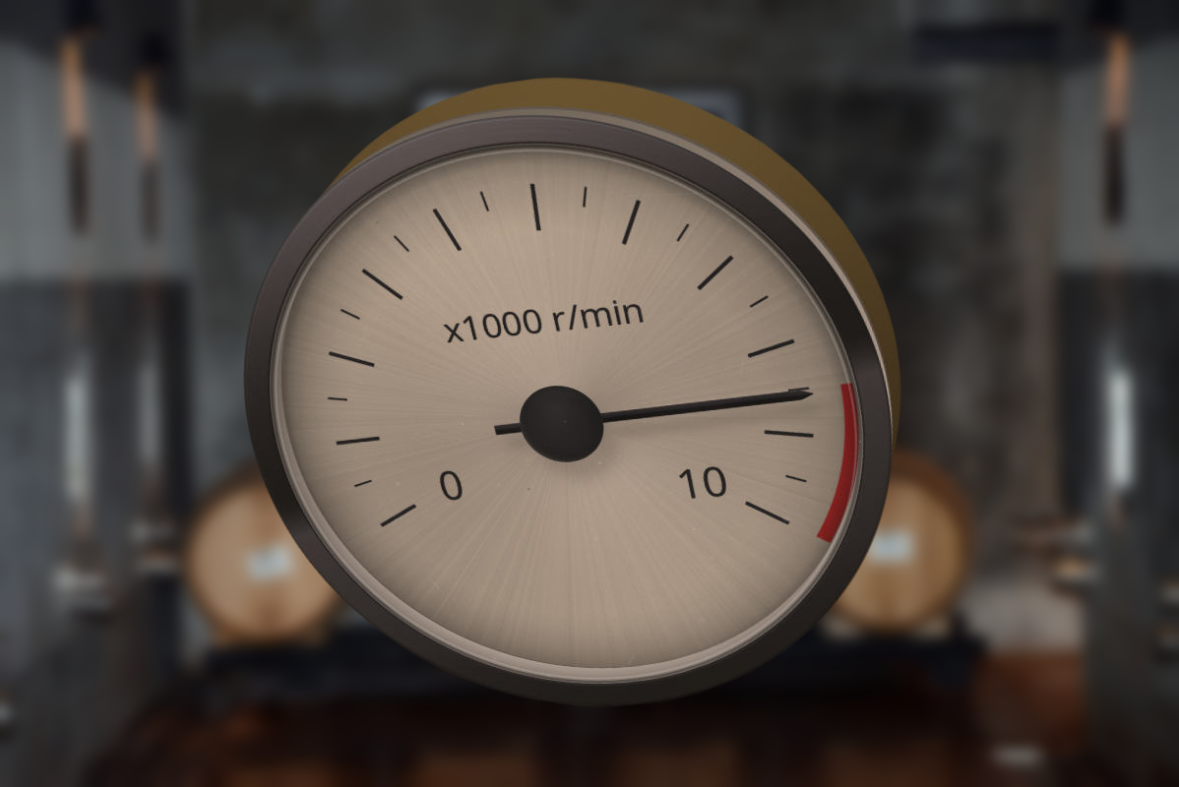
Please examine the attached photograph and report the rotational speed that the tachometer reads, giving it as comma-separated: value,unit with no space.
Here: 8500,rpm
